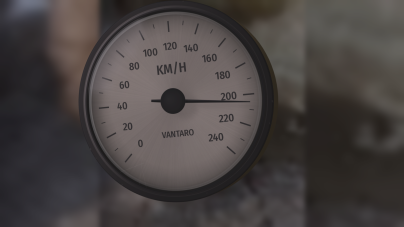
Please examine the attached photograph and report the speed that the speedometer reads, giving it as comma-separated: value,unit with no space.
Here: 205,km/h
